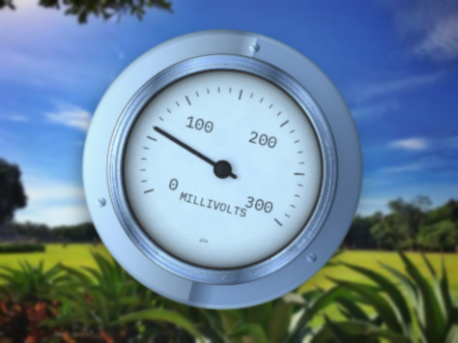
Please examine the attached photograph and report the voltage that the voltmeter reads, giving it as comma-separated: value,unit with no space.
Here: 60,mV
